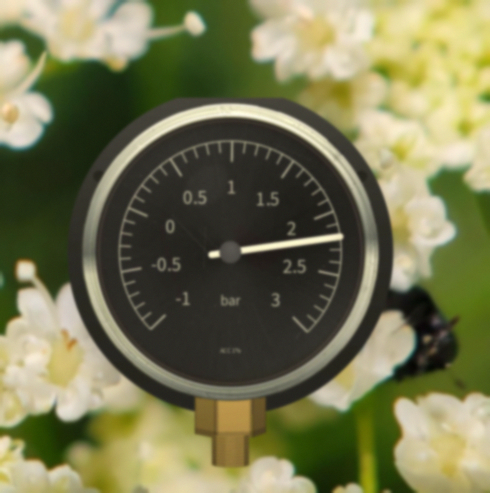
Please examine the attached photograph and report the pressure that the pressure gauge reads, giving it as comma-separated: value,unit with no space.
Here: 2.2,bar
